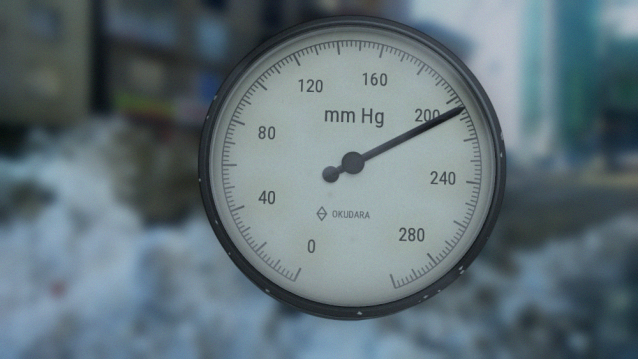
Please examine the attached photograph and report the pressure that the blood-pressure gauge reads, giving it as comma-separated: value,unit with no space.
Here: 206,mmHg
